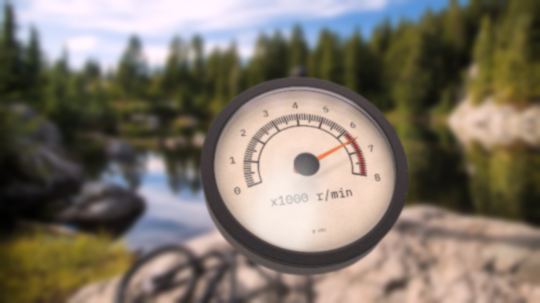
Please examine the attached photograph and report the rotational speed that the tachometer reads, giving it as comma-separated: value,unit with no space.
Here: 6500,rpm
